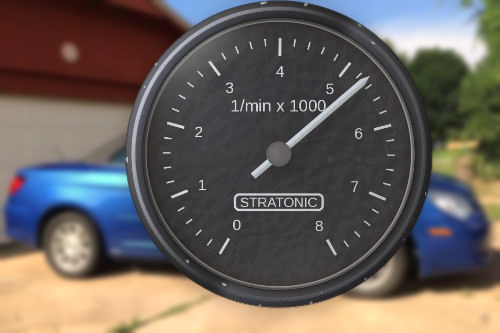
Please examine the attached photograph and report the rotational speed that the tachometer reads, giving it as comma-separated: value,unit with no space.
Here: 5300,rpm
